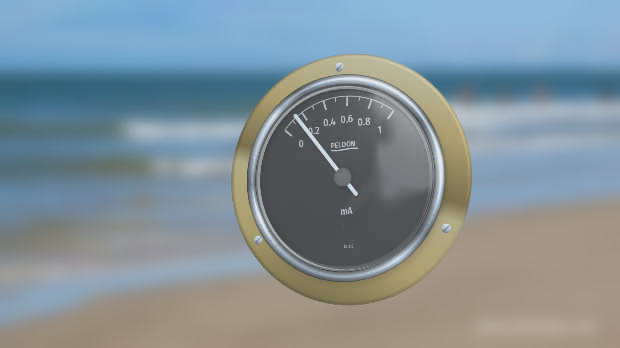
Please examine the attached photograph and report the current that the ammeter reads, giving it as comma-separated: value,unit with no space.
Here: 0.15,mA
